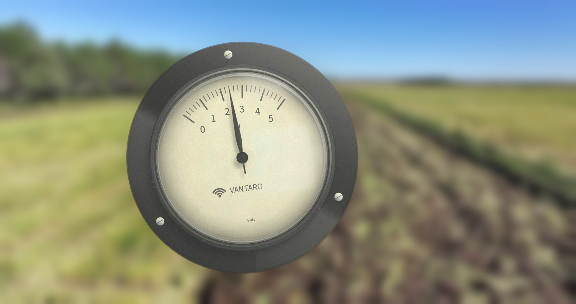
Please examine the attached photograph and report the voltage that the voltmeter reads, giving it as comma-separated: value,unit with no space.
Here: 2.4,V
